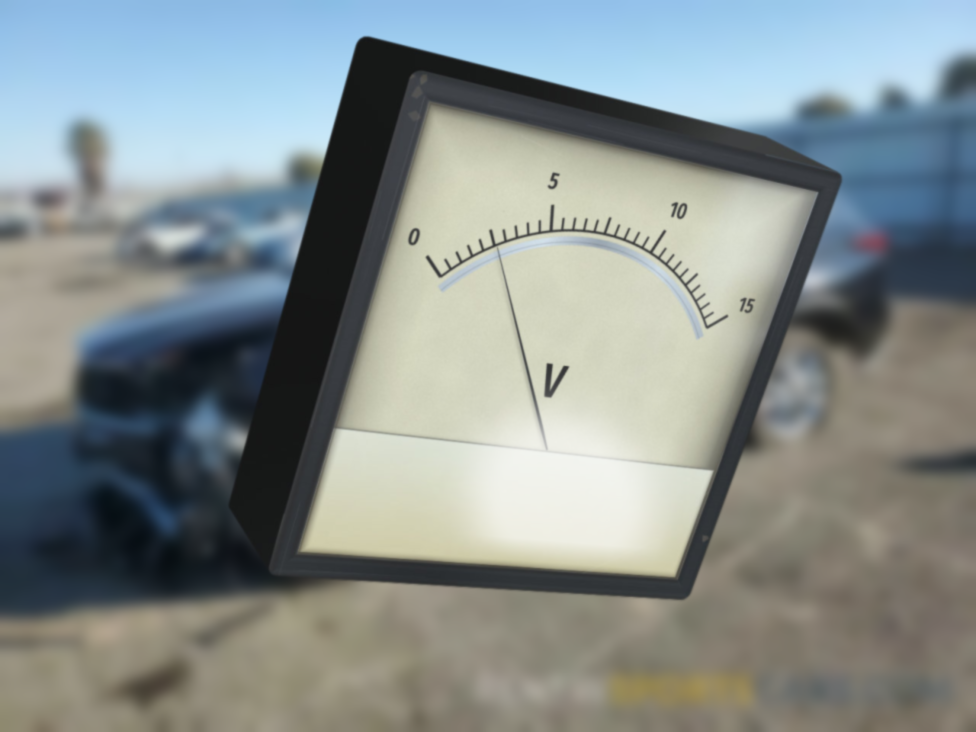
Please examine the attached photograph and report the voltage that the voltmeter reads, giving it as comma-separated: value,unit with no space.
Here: 2.5,V
